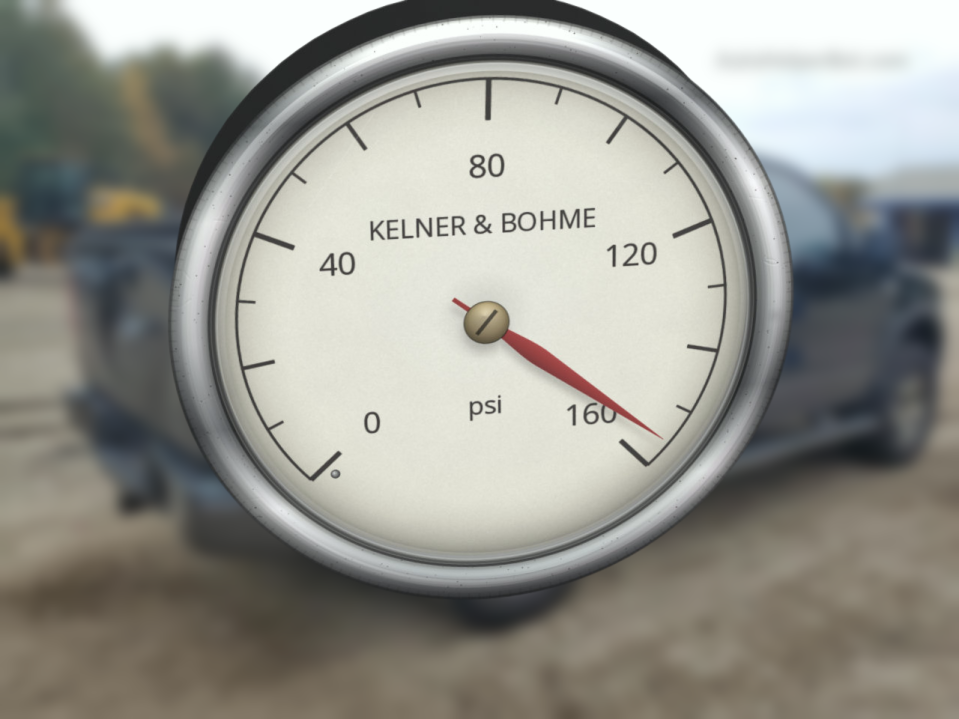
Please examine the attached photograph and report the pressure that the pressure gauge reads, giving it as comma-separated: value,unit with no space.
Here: 155,psi
